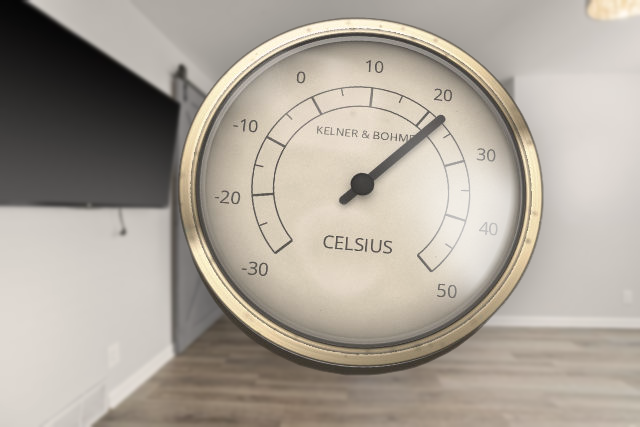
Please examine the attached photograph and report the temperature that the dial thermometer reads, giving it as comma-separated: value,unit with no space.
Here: 22.5,°C
